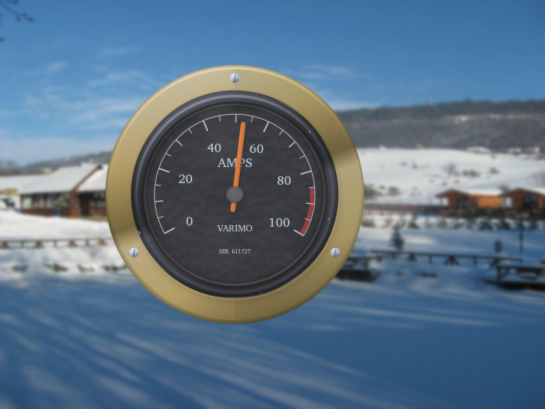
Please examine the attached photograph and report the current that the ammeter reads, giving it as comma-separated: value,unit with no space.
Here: 52.5,A
